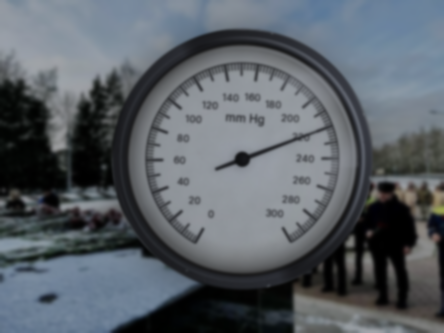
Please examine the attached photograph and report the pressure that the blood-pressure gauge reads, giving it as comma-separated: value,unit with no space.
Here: 220,mmHg
